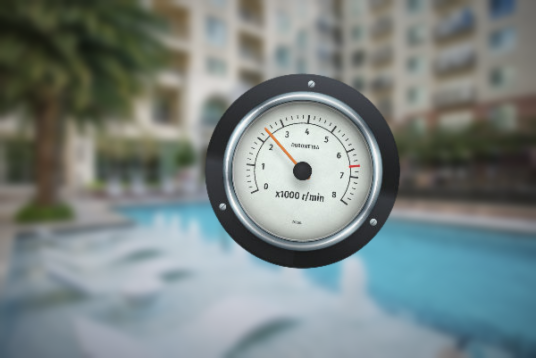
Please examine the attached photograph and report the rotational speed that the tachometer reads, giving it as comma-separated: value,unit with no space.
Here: 2400,rpm
